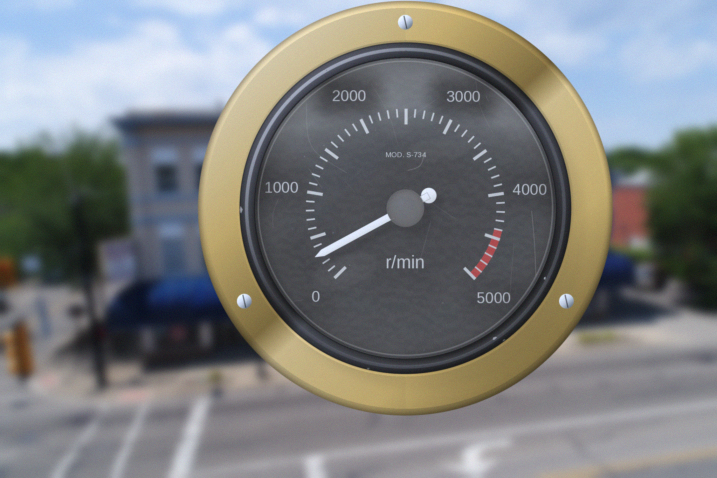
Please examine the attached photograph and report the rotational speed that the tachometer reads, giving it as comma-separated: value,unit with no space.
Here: 300,rpm
